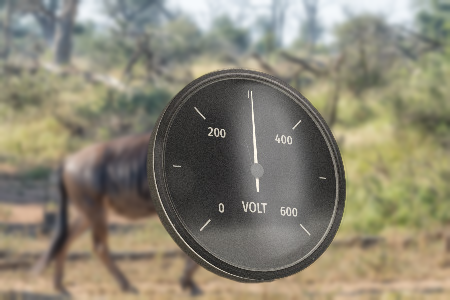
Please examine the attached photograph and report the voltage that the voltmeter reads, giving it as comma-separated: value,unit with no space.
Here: 300,V
